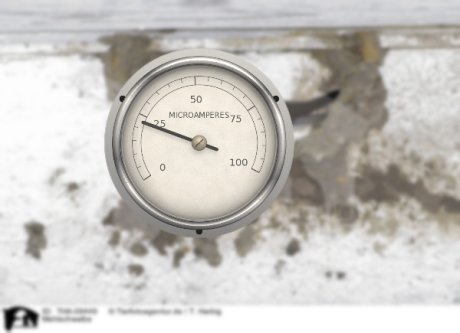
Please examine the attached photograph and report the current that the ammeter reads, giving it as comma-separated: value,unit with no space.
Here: 22.5,µA
